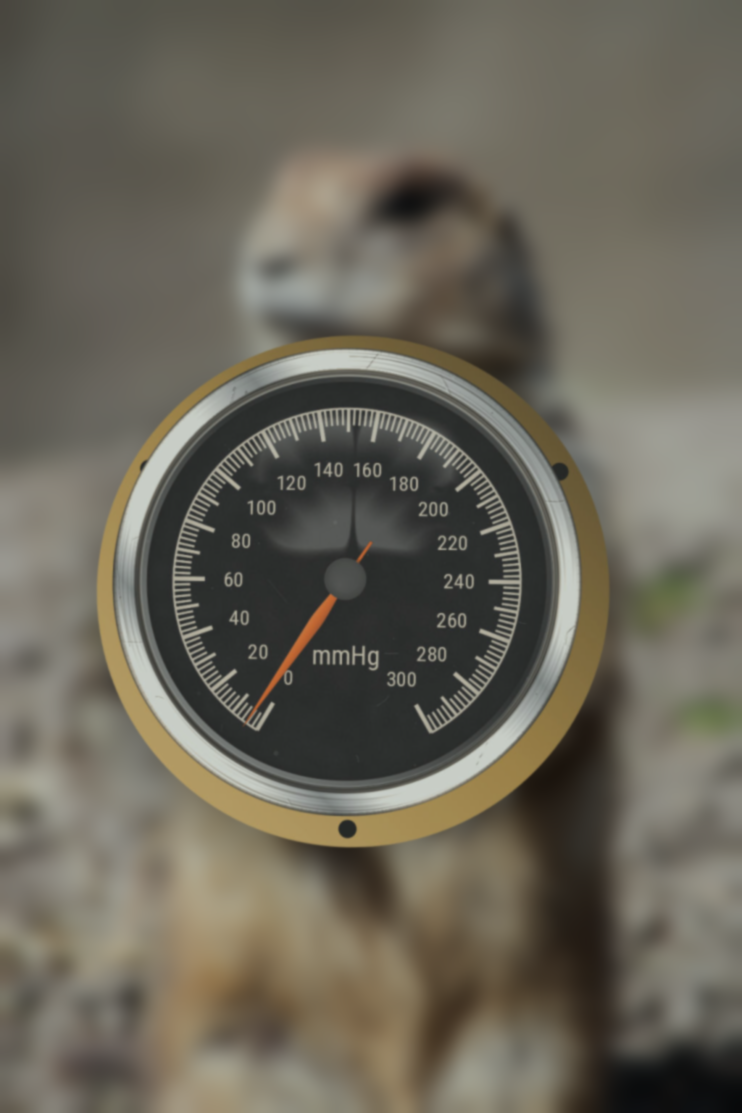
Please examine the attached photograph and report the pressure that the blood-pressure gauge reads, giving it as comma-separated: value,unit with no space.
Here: 4,mmHg
